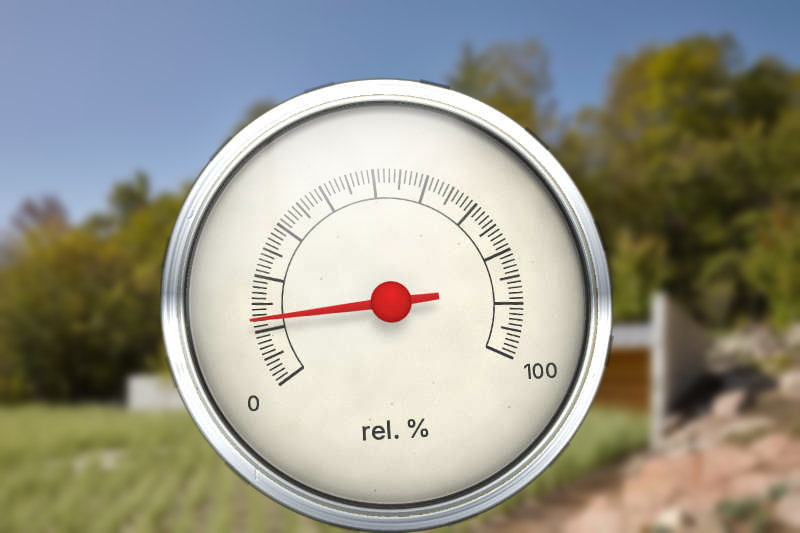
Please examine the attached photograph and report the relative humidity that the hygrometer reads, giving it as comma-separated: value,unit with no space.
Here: 12,%
